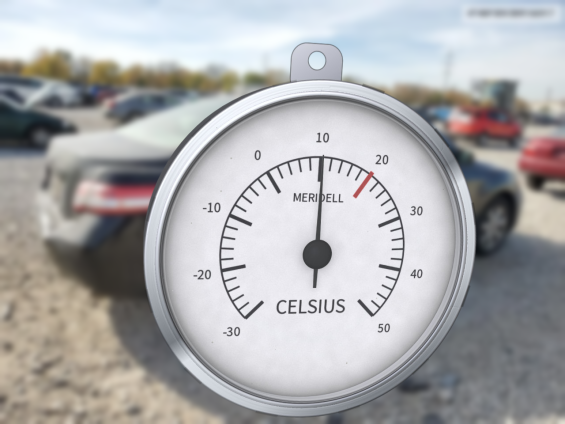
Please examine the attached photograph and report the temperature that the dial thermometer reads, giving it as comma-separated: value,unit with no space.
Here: 10,°C
